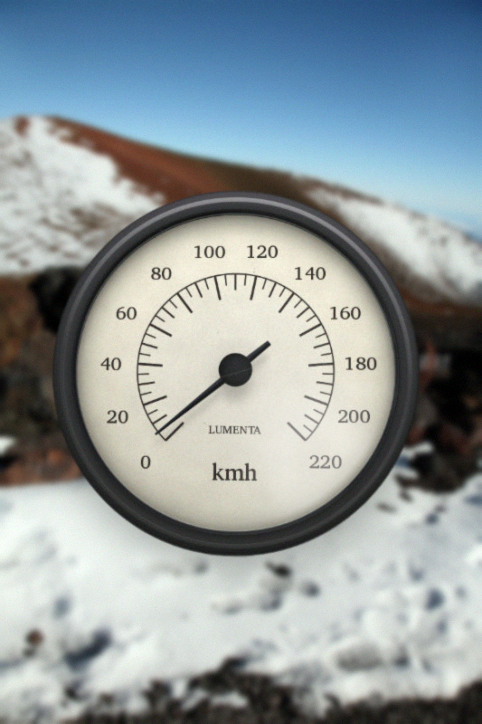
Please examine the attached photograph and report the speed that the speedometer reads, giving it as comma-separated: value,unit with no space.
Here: 5,km/h
